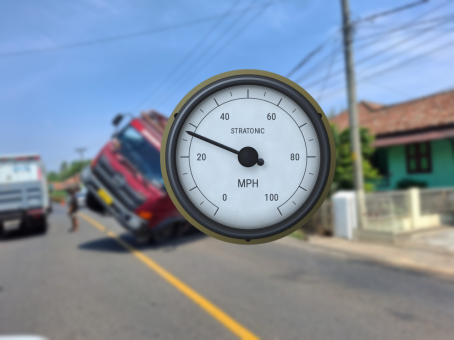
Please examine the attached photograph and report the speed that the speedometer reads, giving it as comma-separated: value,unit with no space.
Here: 27.5,mph
